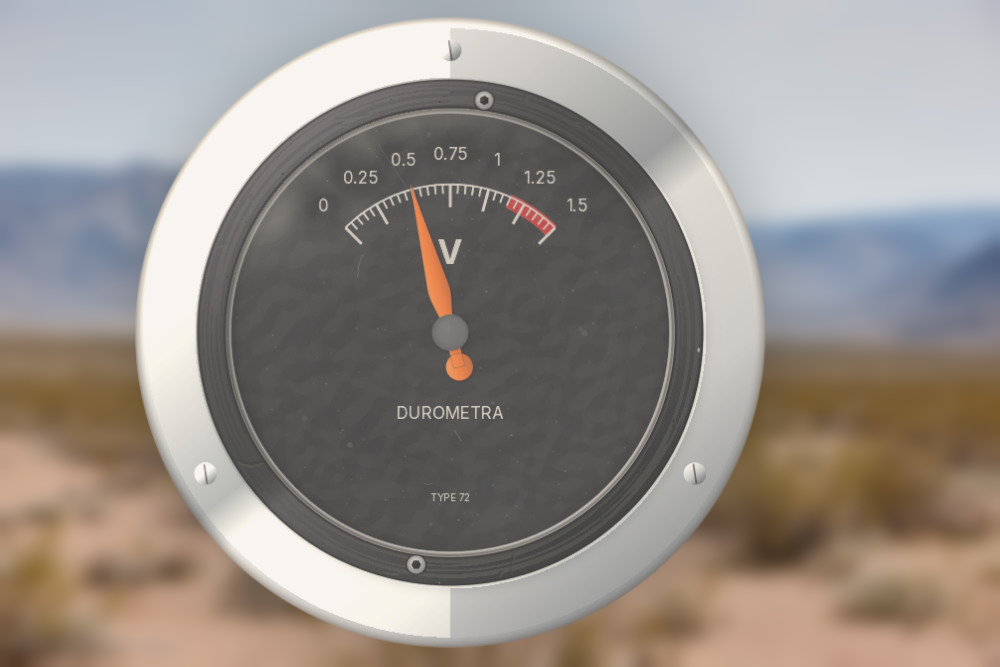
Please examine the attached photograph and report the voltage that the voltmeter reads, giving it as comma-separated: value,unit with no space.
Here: 0.5,V
